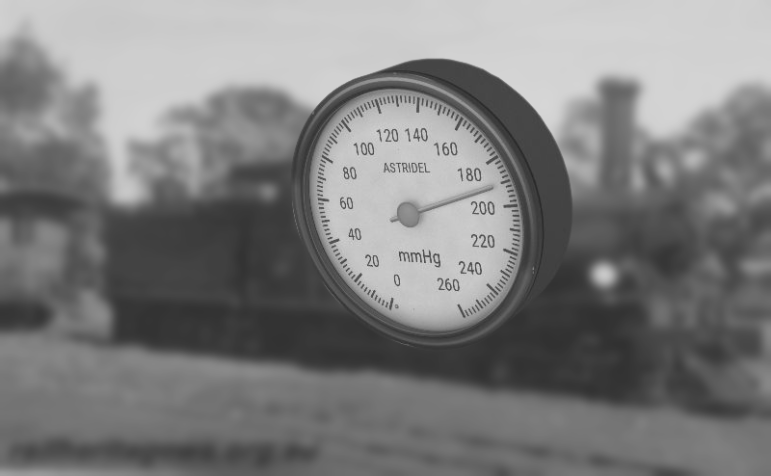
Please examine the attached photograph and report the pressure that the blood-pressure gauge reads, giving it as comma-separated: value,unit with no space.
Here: 190,mmHg
